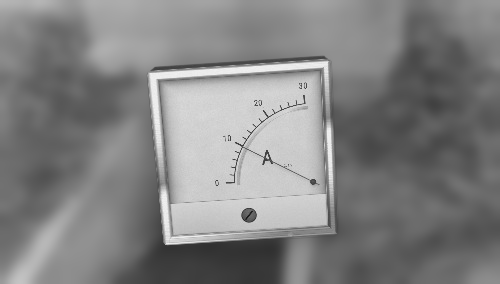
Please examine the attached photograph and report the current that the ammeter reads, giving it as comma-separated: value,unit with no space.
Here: 10,A
